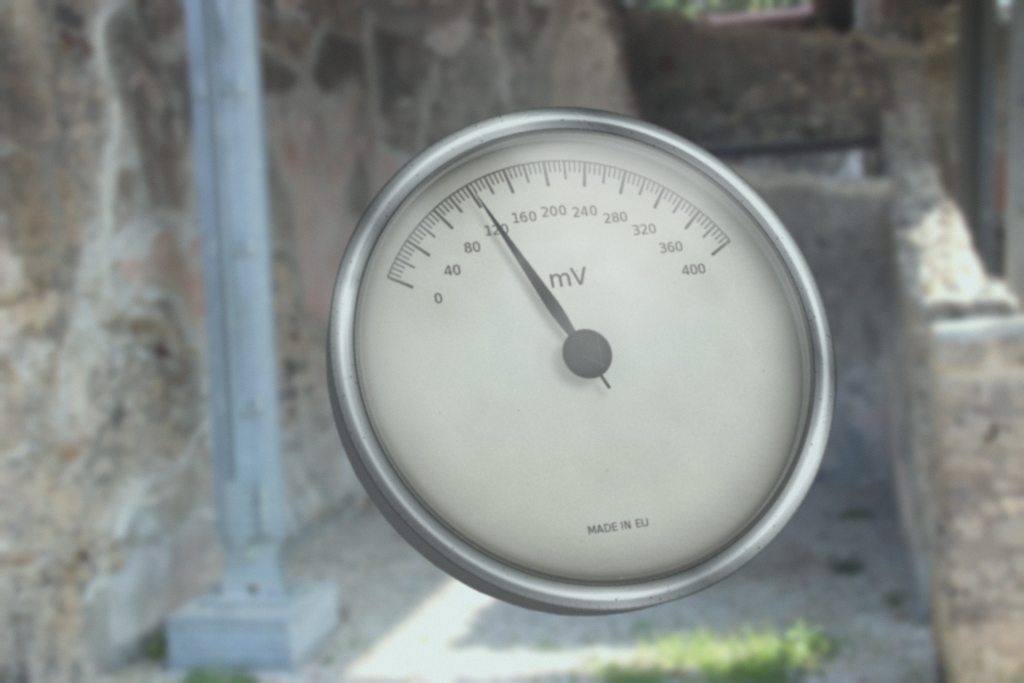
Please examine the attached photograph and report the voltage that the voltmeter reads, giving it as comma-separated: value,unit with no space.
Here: 120,mV
